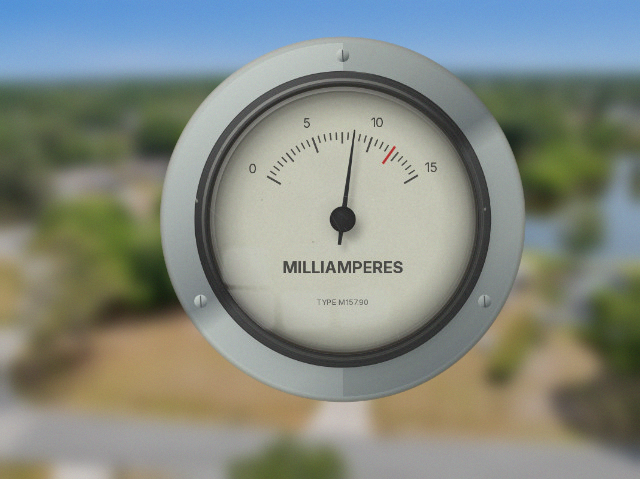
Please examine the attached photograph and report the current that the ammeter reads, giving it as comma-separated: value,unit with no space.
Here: 8.5,mA
